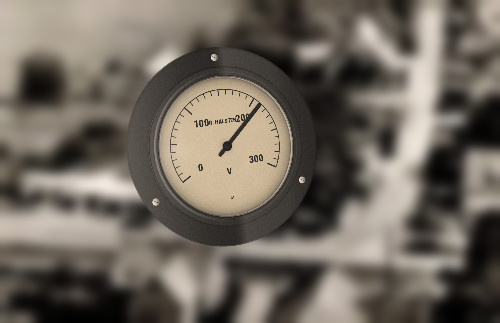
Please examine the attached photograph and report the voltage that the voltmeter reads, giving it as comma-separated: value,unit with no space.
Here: 210,V
